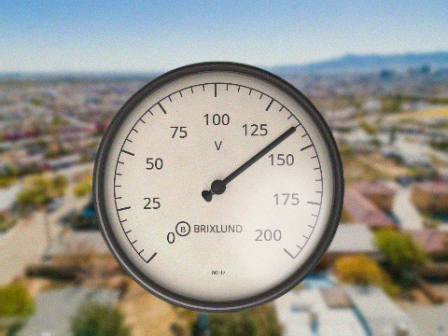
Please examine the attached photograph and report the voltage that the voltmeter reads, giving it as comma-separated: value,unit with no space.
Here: 140,V
